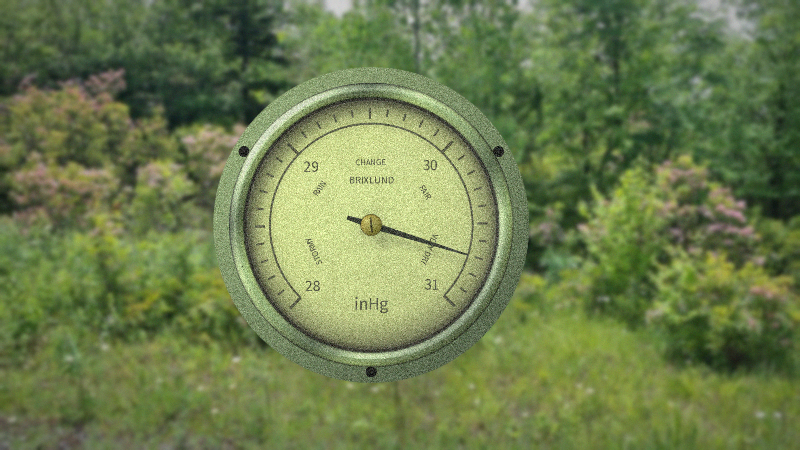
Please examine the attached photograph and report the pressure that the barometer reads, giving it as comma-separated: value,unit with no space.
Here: 30.7,inHg
